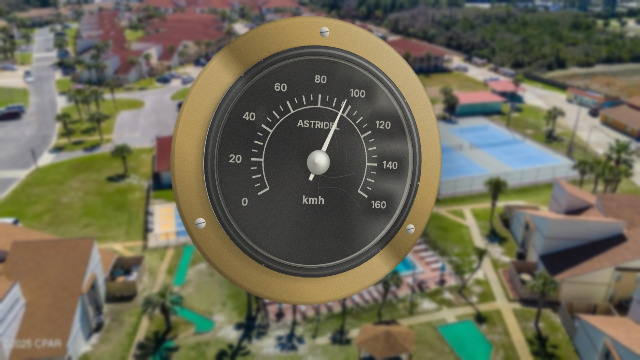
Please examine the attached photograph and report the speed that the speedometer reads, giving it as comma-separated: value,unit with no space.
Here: 95,km/h
